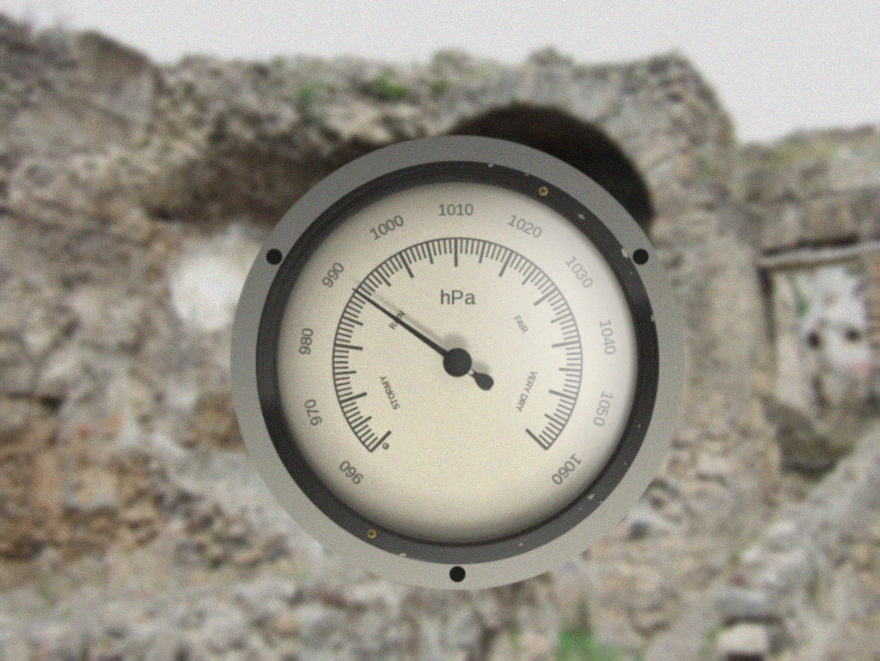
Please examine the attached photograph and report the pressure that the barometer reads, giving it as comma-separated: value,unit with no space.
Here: 990,hPa
